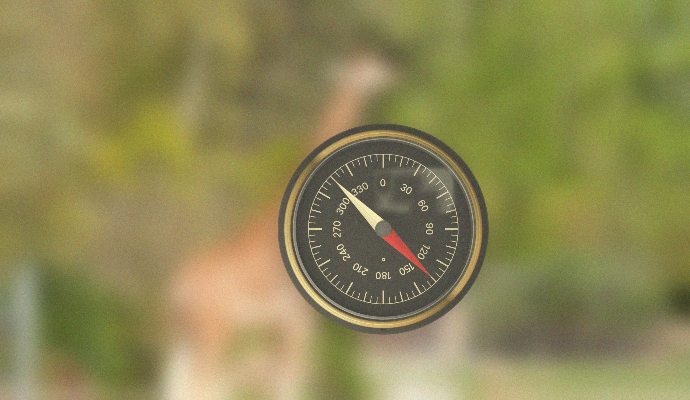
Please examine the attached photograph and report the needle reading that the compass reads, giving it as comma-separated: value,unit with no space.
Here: 135,°
